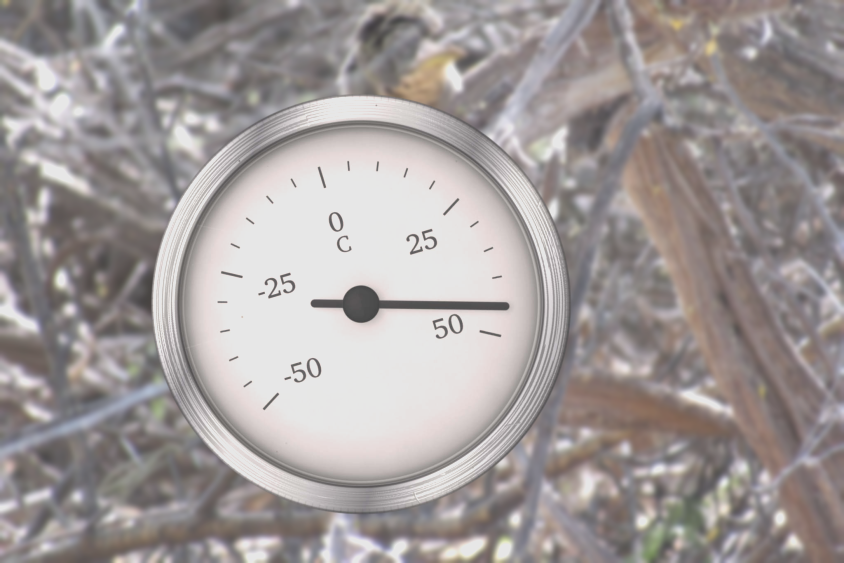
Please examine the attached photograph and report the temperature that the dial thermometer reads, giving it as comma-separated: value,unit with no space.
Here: 45,°C
